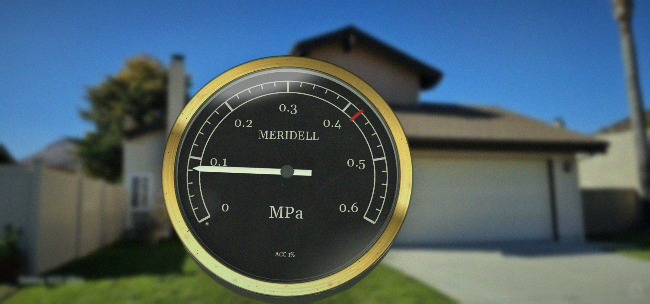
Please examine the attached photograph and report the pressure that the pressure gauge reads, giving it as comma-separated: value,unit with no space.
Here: 0.08,MPa
